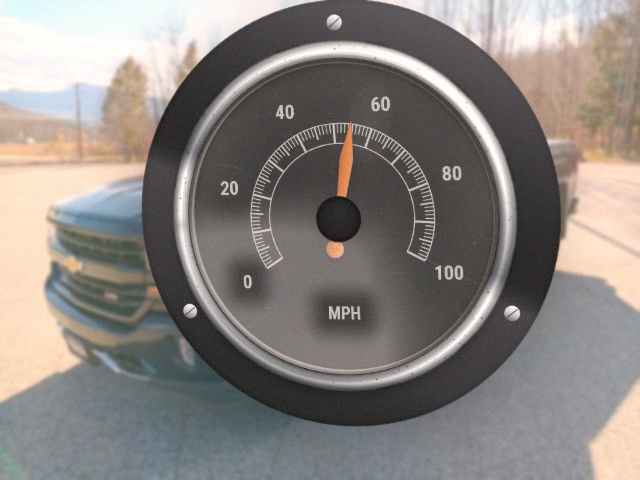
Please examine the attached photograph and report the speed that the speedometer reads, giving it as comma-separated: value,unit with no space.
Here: 55,mph
